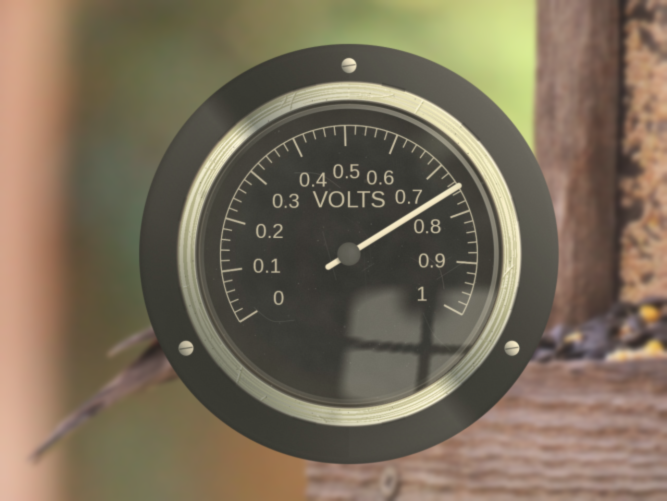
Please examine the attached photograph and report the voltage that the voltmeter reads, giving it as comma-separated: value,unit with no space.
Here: 0.75,V
